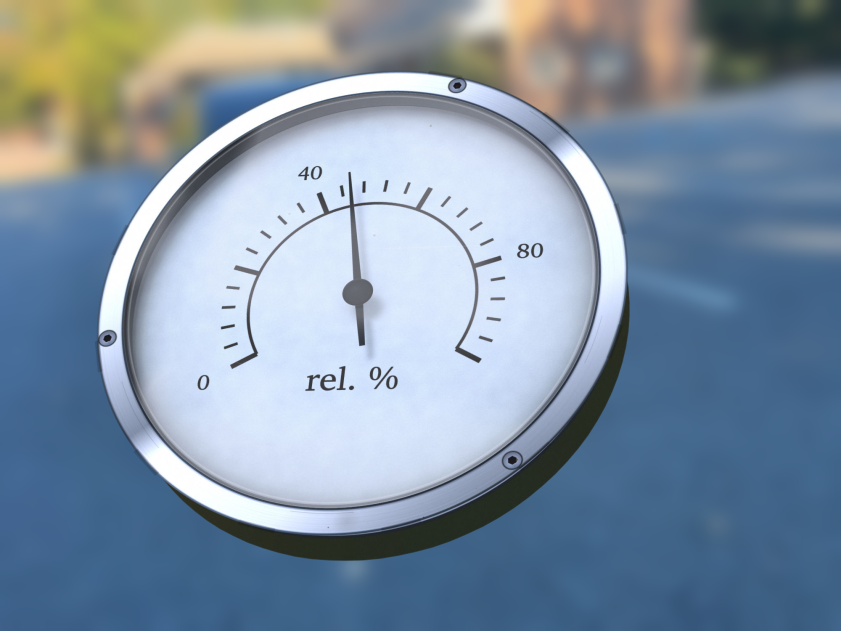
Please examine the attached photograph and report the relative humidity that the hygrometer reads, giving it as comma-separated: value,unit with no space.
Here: 46,%
